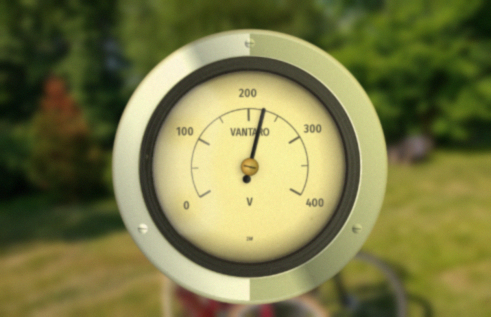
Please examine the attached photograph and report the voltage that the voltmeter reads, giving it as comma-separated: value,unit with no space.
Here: 225,V
